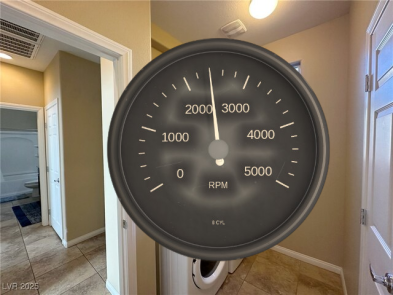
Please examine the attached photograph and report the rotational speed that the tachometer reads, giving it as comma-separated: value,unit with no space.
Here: 2400,rpm
